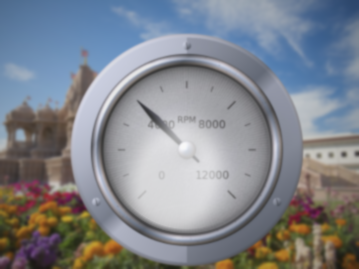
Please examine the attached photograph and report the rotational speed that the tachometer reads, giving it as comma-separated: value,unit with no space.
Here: 4000,rpm
